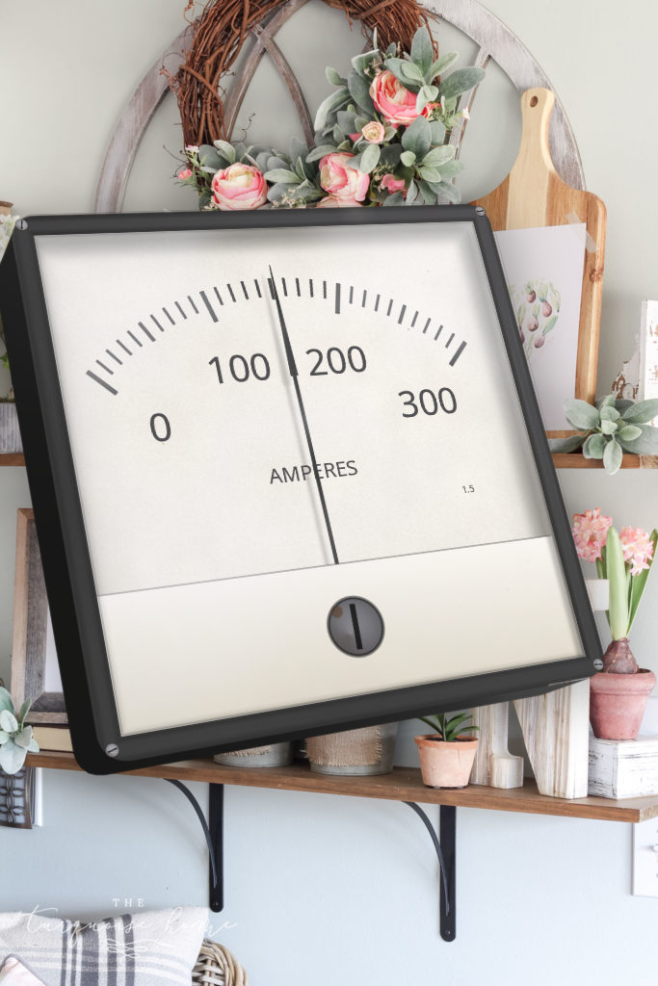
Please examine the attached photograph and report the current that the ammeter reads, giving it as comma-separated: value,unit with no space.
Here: 150,A
